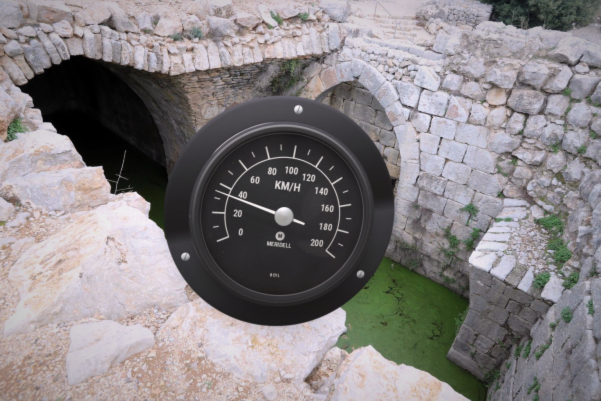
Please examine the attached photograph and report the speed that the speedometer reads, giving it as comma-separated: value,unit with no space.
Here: 35,km/h
